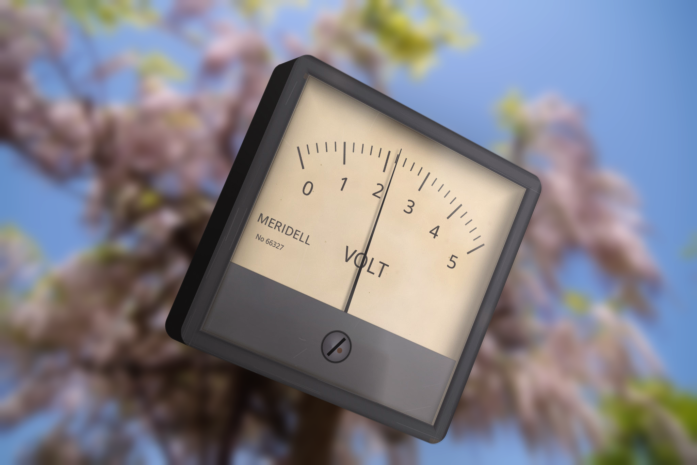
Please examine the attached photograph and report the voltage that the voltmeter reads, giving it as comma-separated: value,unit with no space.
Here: 2.2,V
